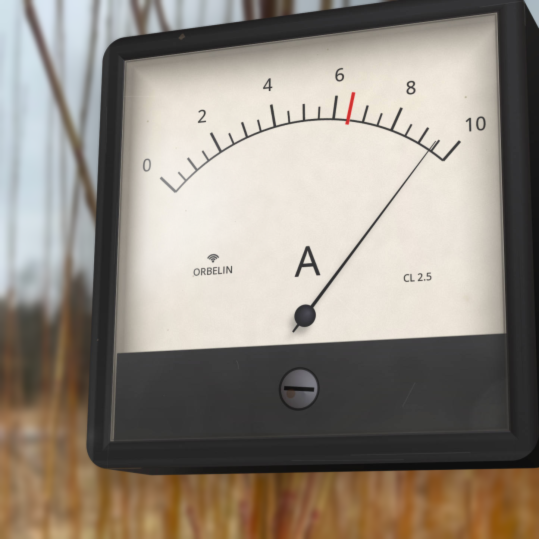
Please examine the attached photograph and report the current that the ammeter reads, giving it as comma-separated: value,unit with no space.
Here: 9.5,A
